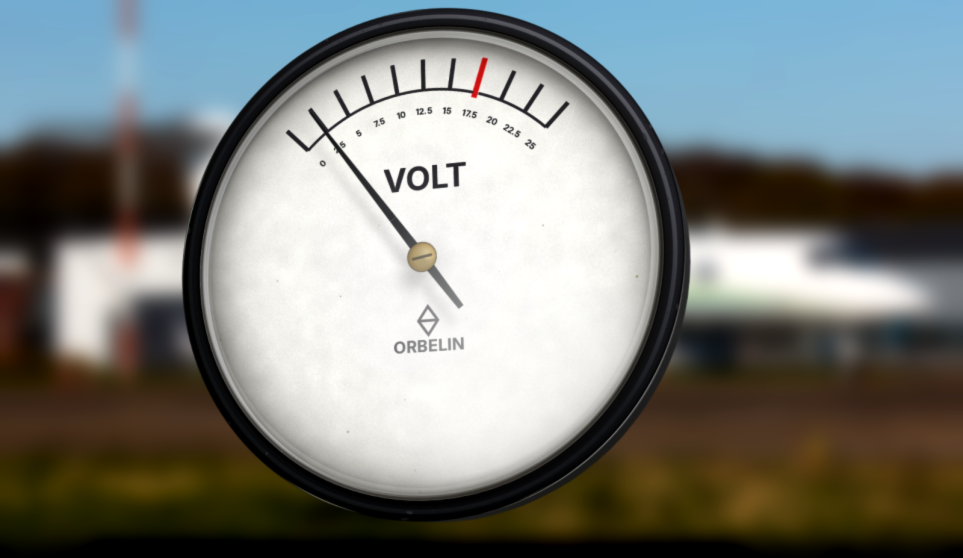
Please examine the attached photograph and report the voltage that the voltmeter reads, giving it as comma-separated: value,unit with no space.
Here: 2.5,V
